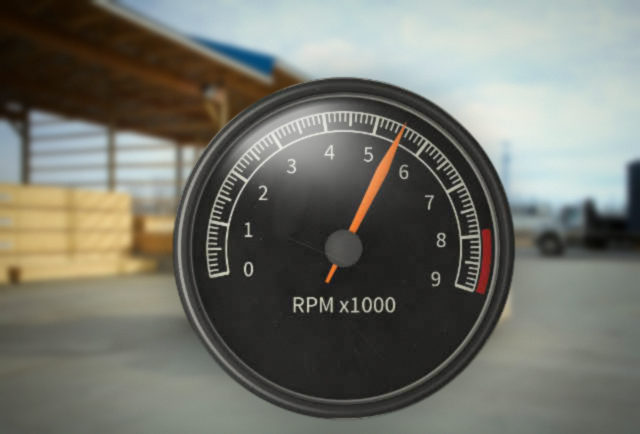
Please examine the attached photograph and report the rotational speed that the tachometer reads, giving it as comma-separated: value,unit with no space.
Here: 5500,rpm
